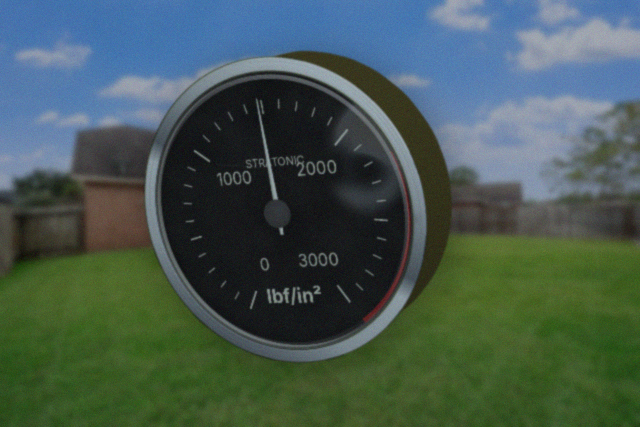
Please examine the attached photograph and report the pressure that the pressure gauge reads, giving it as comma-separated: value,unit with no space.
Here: 1500,psi
